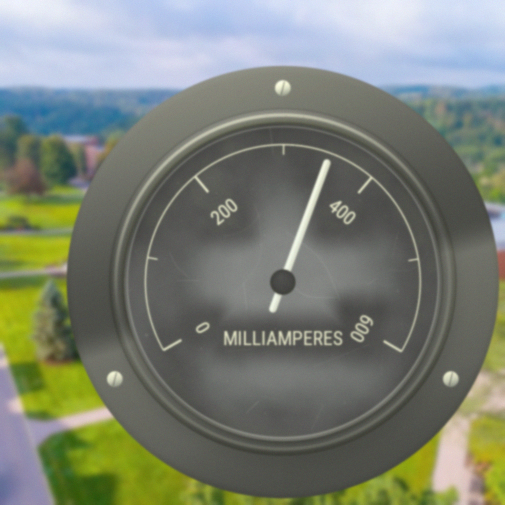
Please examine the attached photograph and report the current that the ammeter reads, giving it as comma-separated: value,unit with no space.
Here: 350,mA
